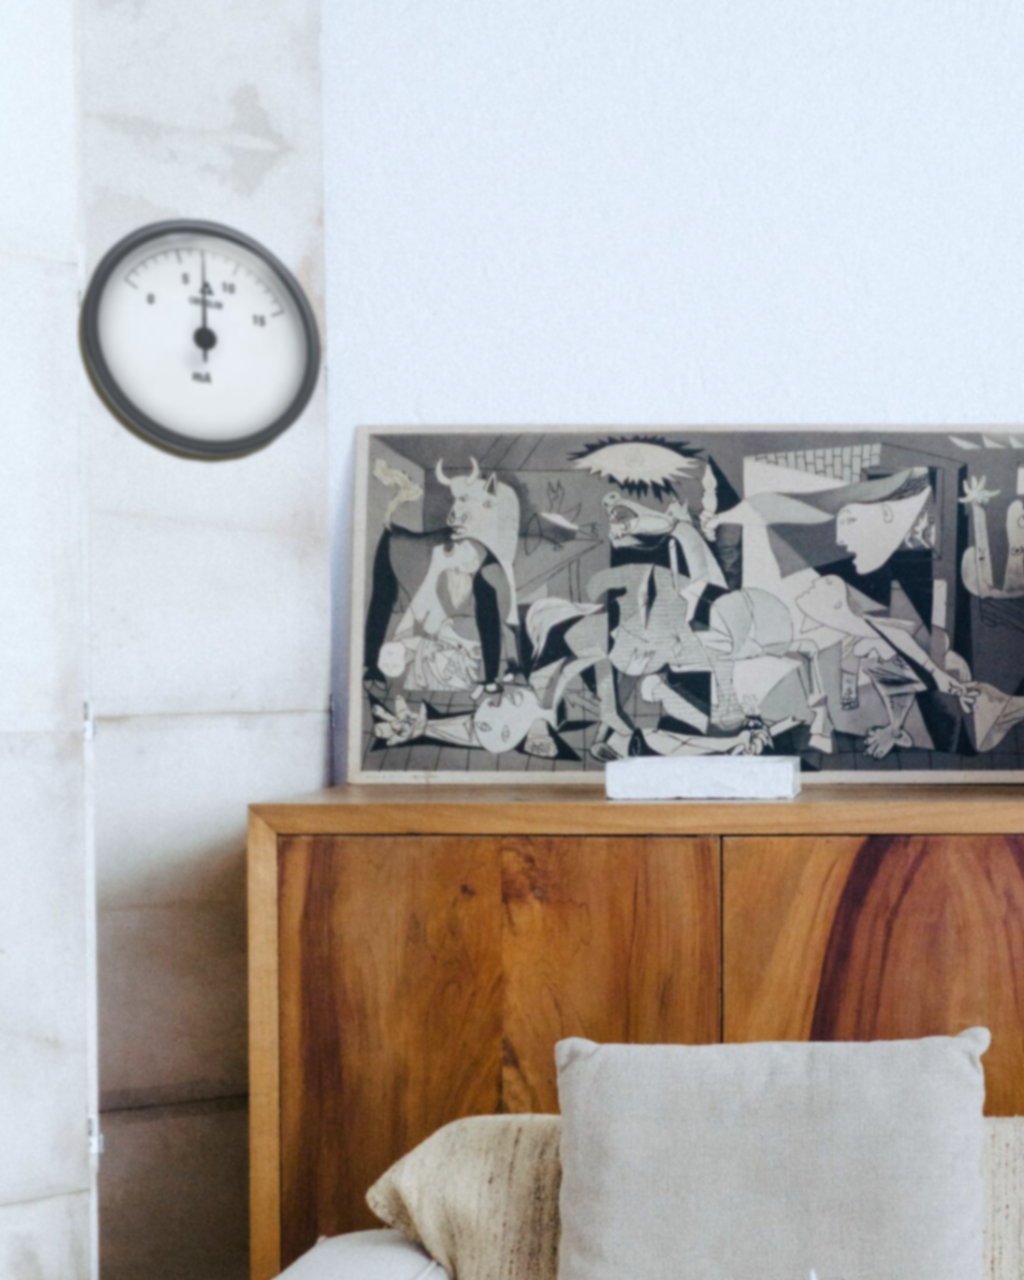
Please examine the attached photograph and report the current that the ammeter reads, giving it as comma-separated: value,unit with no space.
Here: 7,mA
